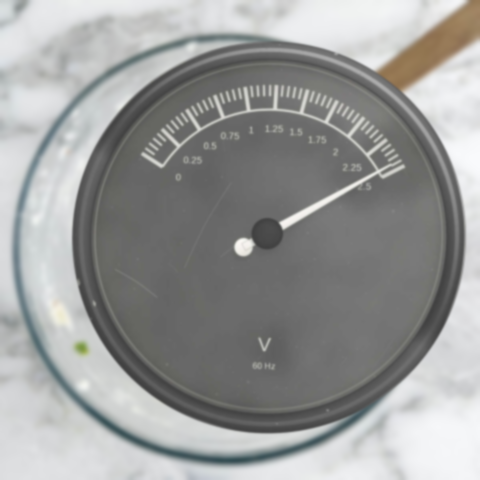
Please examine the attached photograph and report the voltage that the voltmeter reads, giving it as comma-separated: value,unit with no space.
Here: 2.45,V
